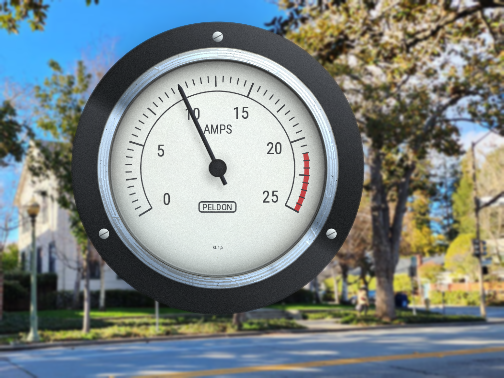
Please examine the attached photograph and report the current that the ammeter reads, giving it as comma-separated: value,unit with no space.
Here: 10,A
